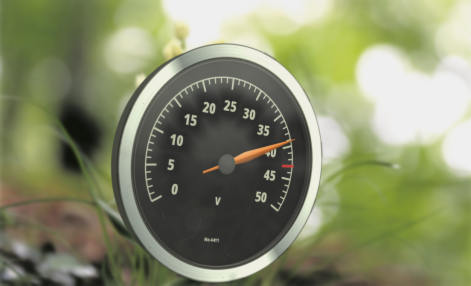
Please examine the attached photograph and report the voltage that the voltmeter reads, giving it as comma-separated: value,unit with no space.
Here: 39,V
